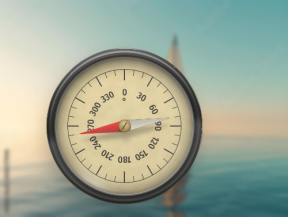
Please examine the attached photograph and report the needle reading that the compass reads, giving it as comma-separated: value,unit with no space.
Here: 260,°
